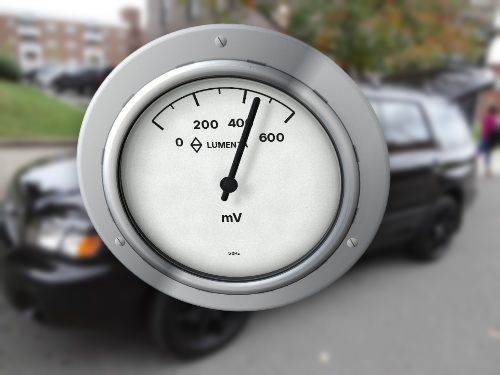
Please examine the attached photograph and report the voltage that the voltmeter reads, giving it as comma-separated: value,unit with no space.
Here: 450,mV
